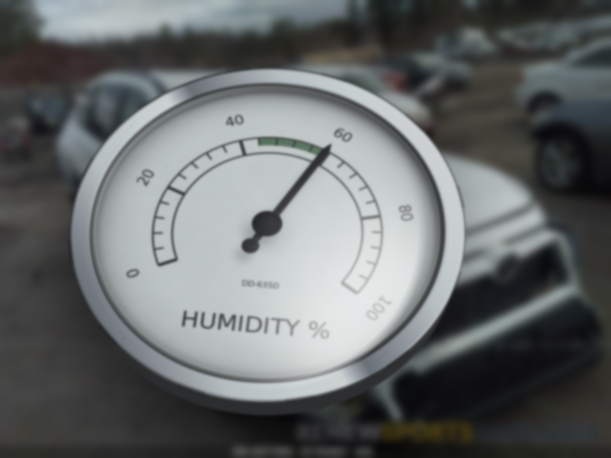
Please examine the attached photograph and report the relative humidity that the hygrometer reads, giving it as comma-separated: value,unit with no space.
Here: 60,%
